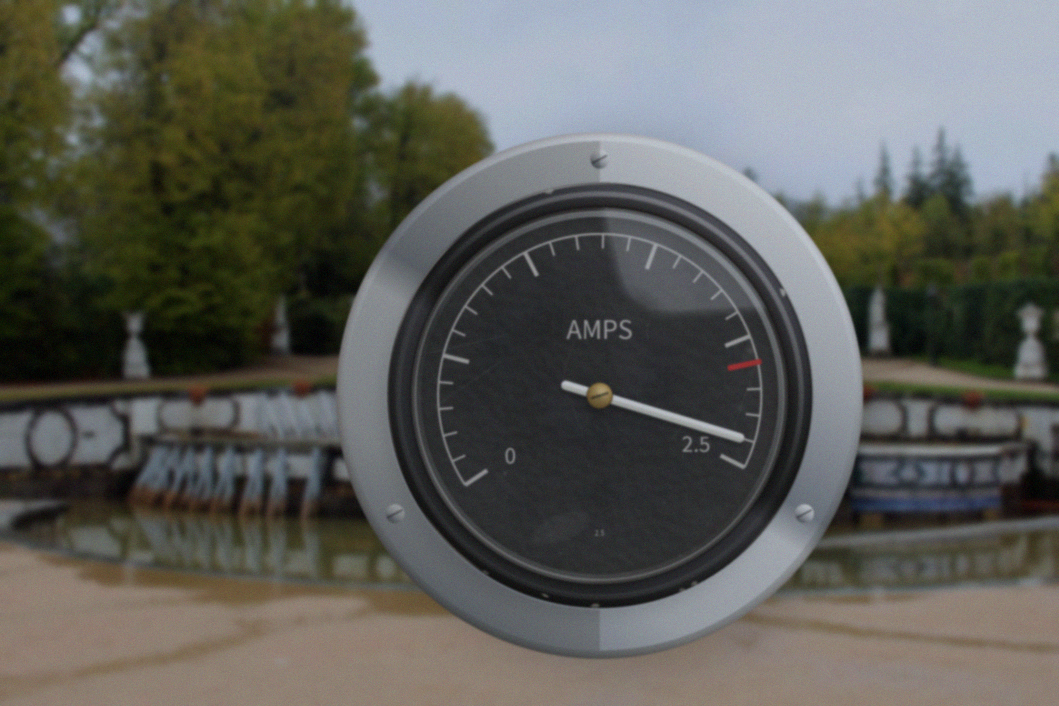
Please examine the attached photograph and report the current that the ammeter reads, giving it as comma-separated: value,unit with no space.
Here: 2.4,A
